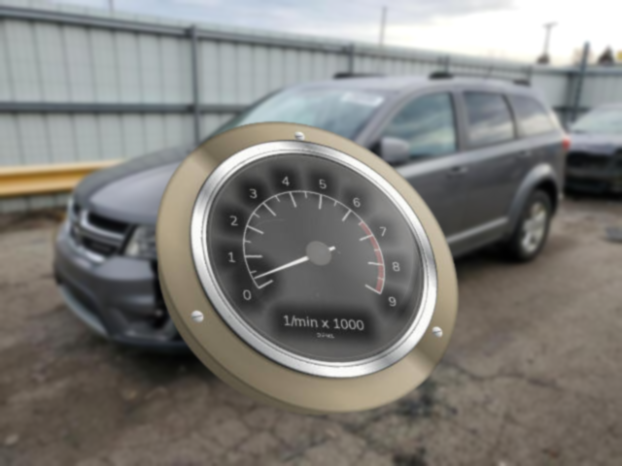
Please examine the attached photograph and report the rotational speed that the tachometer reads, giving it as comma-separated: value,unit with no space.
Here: 250,rpm
